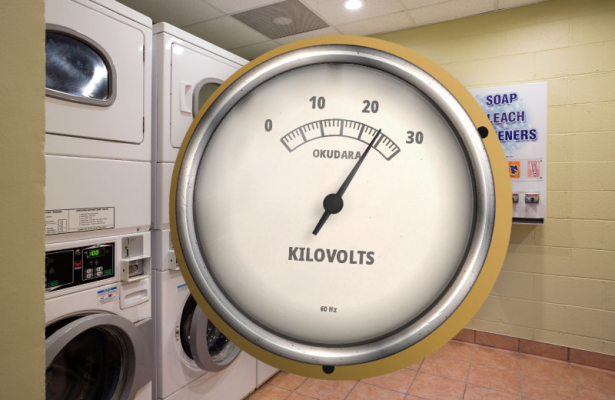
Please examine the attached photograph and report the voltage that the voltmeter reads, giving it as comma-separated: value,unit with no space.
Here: 24,kV
